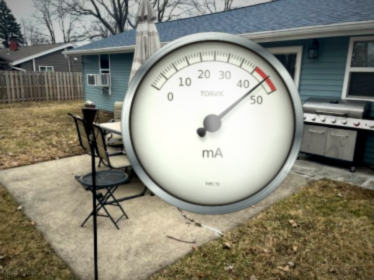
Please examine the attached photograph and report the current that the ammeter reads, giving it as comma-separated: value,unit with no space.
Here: 45,mA
